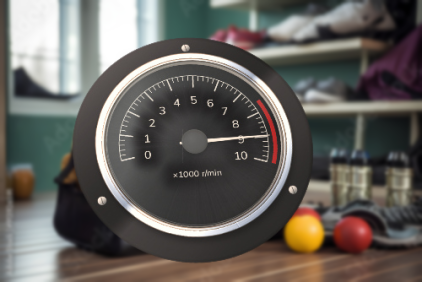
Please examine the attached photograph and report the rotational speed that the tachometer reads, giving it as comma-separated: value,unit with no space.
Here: 9000,rpm
